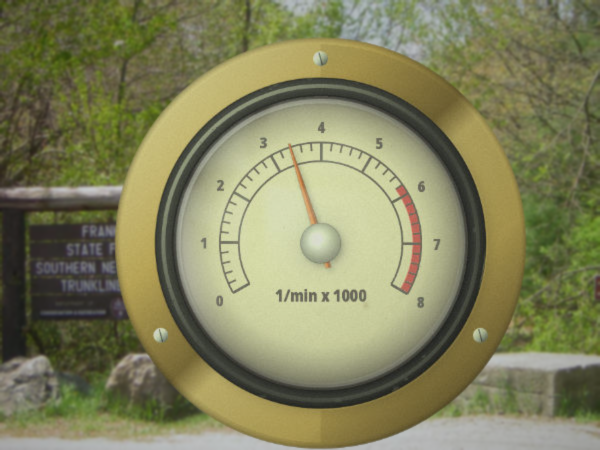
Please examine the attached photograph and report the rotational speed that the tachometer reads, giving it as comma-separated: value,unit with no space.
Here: 3400,rpm
